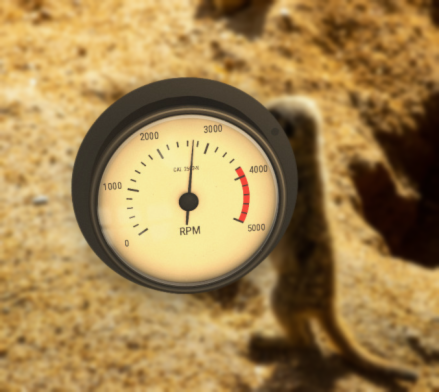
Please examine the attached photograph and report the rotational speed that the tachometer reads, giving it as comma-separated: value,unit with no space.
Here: 2700,rpm
